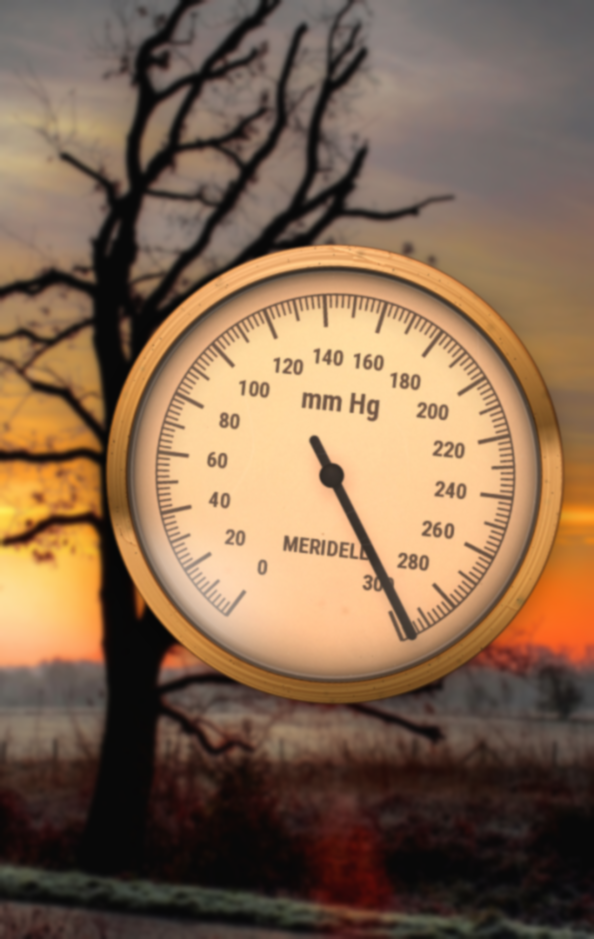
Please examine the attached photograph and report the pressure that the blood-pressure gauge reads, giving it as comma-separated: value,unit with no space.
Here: 296,mmHg
